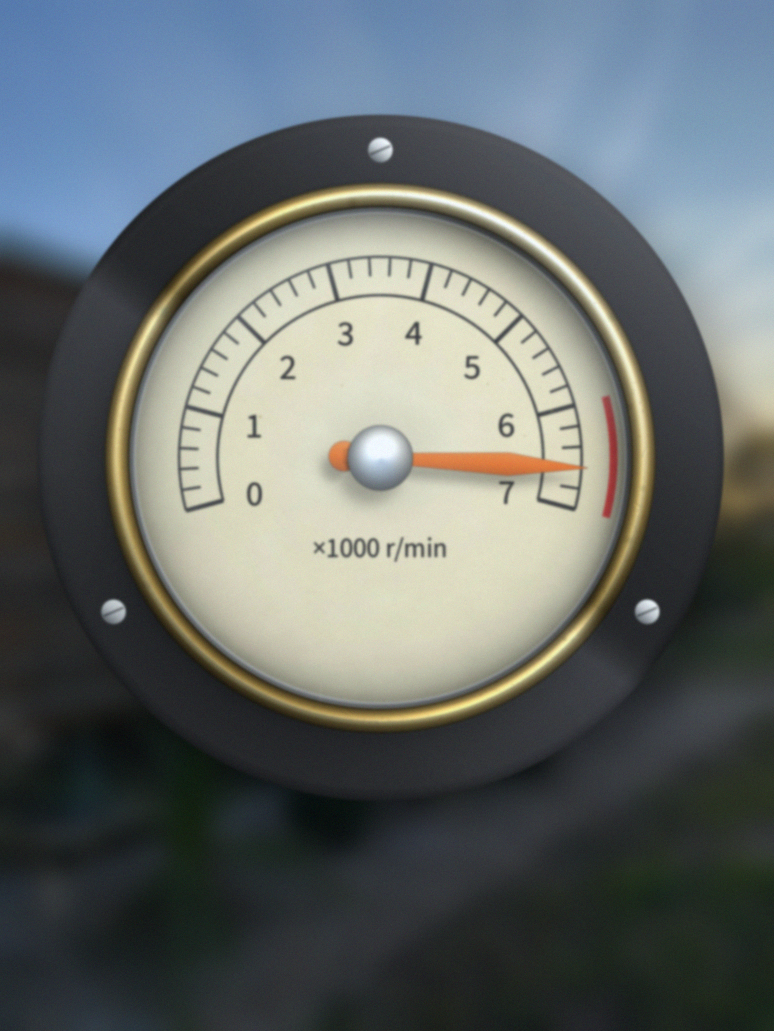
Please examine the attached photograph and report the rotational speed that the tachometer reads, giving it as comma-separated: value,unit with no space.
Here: 6600,rpm
